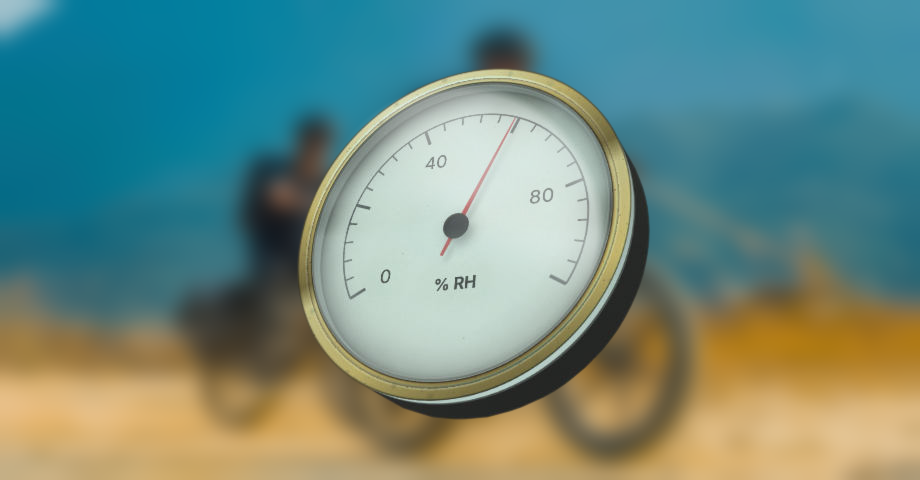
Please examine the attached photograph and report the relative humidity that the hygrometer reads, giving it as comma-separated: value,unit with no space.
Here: 60,%
